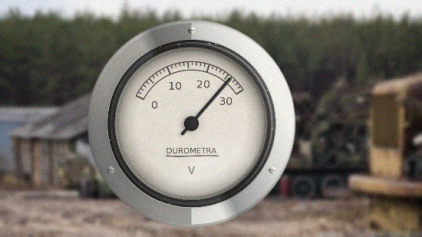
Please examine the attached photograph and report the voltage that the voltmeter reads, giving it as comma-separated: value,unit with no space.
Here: 26,V
